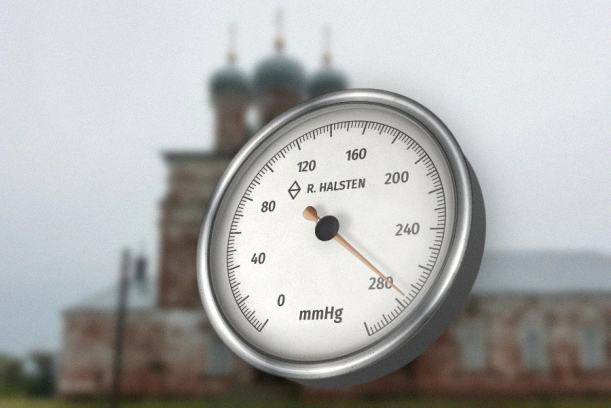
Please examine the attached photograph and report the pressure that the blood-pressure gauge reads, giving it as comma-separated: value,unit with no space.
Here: 276,mmHg
